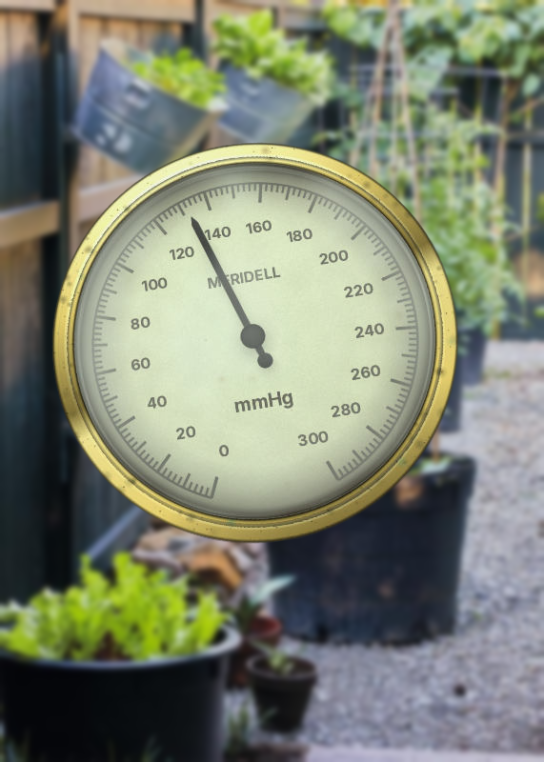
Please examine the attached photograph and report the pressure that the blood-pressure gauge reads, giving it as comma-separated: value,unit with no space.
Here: 132,mmHg
